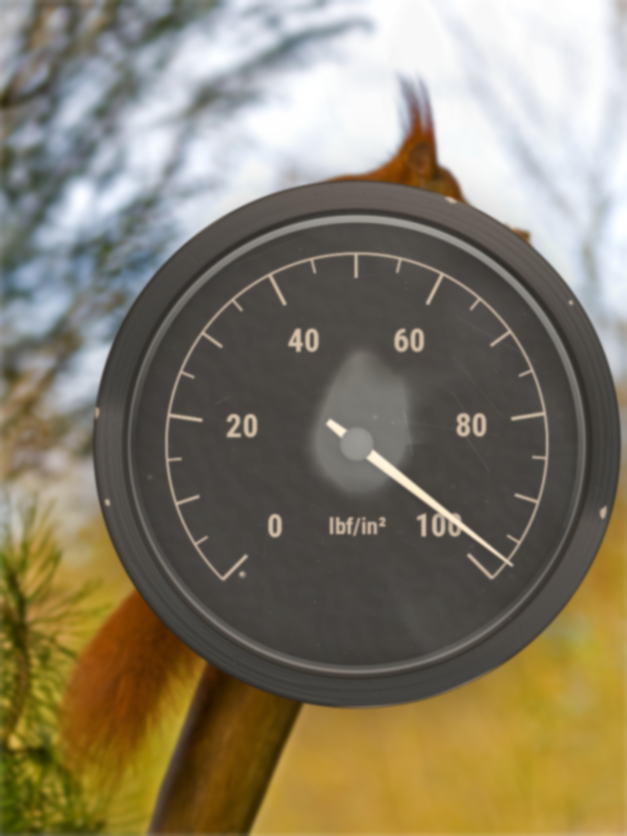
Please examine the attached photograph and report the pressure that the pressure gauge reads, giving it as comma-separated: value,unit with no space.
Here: 97.5,psi
